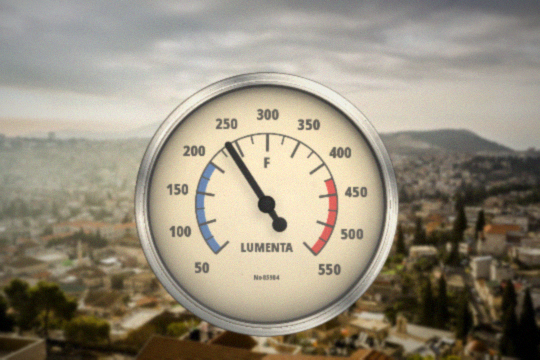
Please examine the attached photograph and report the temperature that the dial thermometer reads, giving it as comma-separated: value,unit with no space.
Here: 237.5,°F
